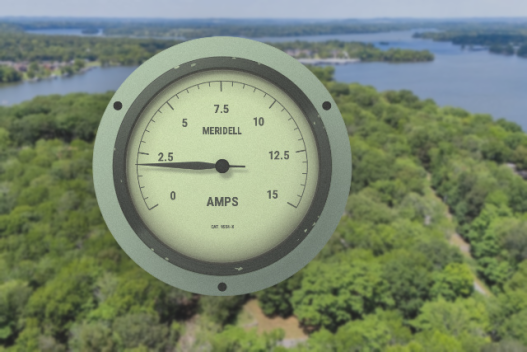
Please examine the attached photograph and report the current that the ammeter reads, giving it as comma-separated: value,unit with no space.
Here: 2,A
